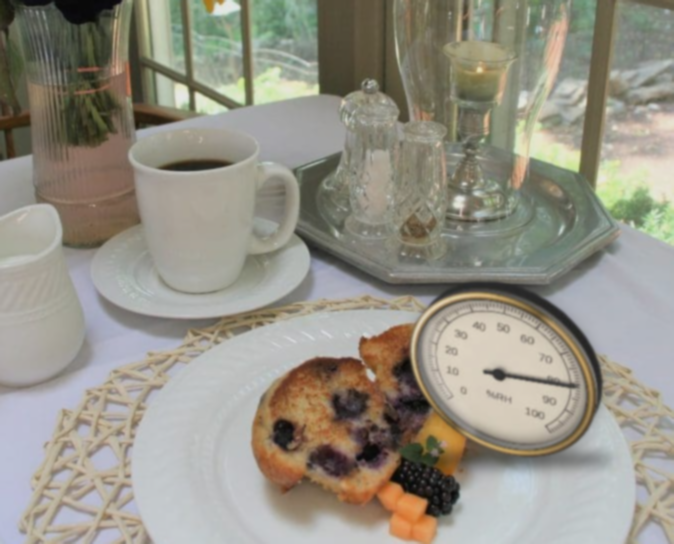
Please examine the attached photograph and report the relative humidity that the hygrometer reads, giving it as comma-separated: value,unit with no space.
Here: 80,%
